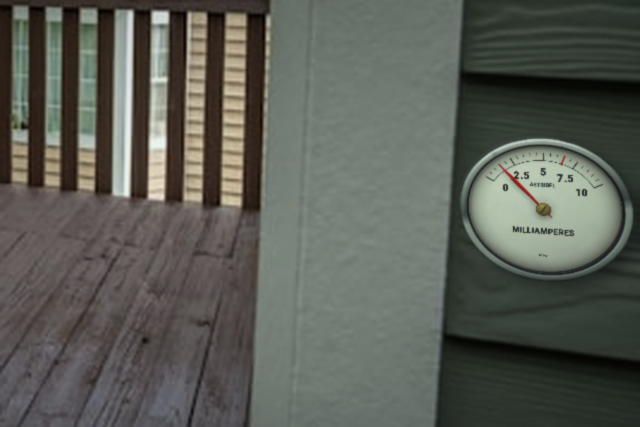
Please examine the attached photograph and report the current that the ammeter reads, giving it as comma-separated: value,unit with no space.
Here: 1.5,mA
